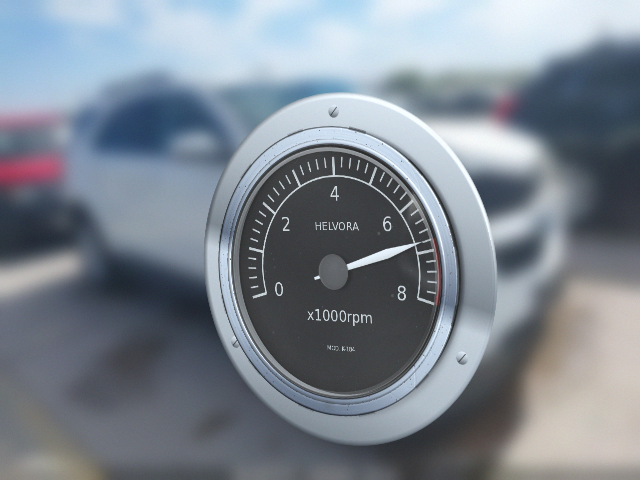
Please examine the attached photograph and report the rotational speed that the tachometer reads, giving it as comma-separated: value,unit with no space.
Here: 6800,rpm
